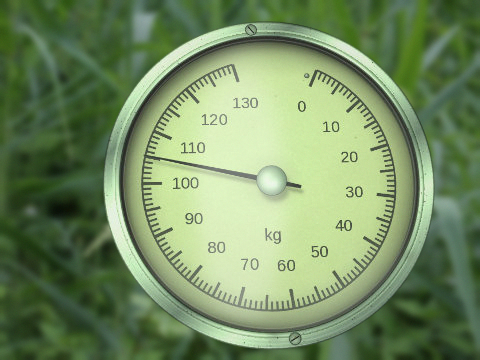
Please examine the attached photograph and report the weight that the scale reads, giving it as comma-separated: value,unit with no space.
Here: 105,kg
